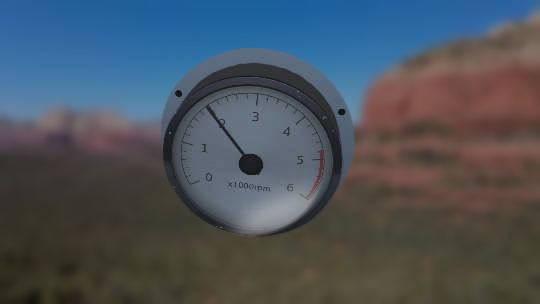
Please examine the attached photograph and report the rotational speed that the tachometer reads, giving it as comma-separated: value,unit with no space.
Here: 2000,rpm
